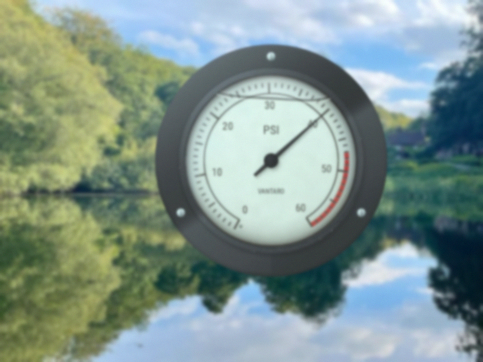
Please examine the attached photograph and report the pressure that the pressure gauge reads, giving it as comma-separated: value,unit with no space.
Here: 40,psi
